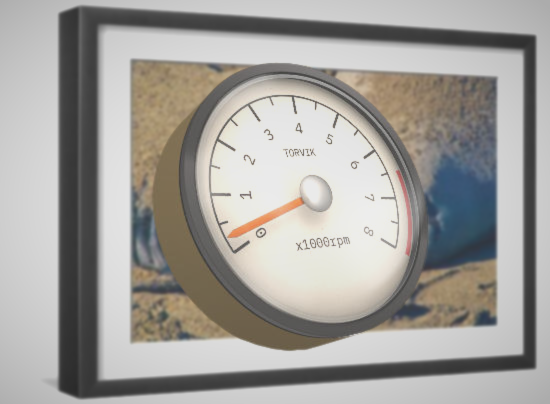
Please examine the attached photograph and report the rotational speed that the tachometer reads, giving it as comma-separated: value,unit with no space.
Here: 250,rpm
